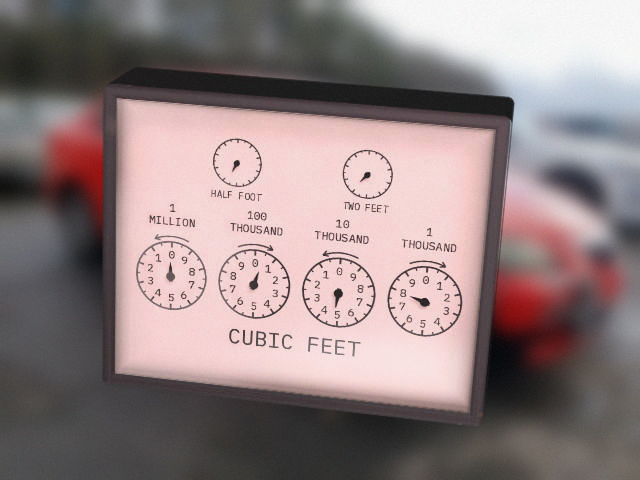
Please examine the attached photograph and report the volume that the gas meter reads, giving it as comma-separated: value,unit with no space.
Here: 4800,ft³
